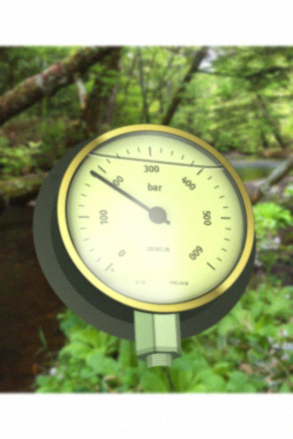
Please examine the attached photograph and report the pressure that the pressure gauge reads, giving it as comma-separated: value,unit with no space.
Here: 180,bar
